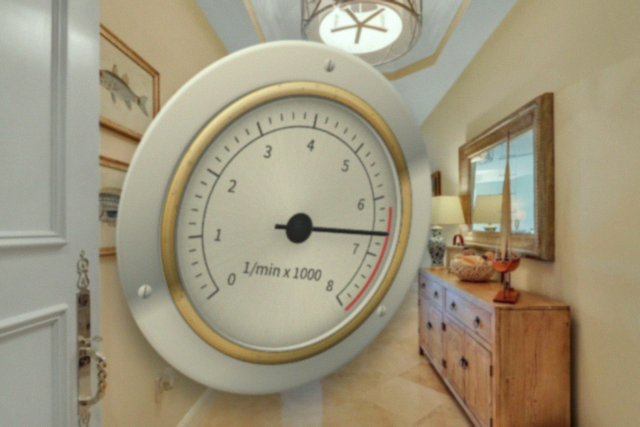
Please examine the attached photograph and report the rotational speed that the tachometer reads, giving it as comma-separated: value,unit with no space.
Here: 6600,rpm
